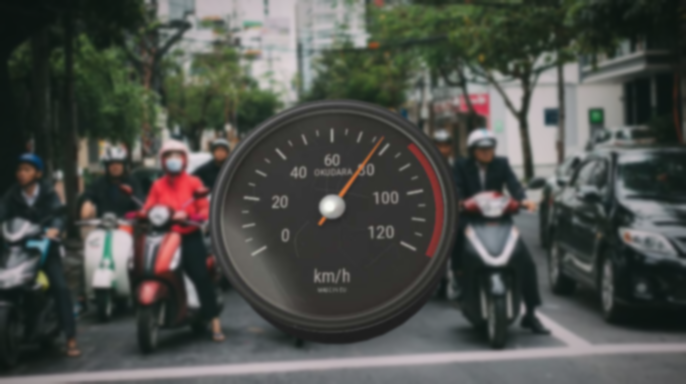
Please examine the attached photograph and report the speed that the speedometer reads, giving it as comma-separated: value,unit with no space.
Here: 77.5,km/h
